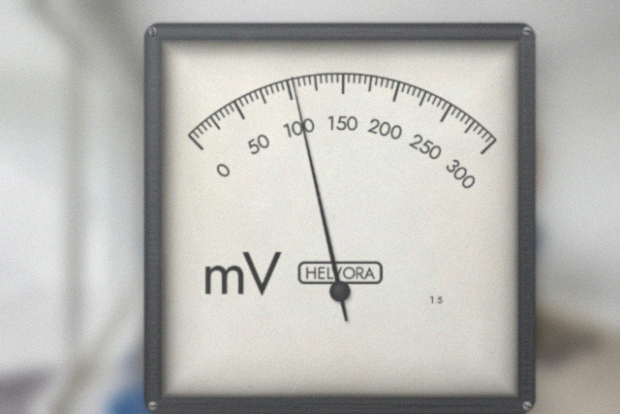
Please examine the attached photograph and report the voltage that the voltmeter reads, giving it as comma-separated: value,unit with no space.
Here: 105,mV
